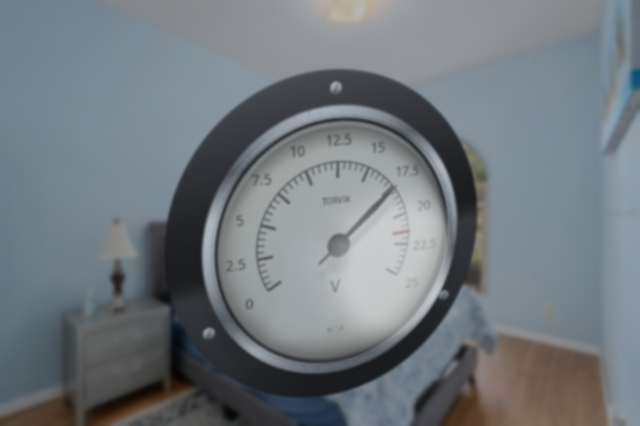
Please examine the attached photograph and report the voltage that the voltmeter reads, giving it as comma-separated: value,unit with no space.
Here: 17.5,V
